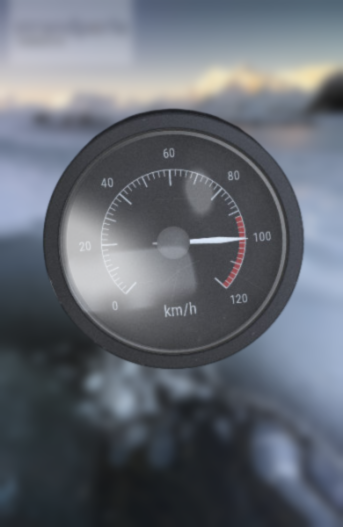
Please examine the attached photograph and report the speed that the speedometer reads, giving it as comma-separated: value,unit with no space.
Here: 100,km/h
